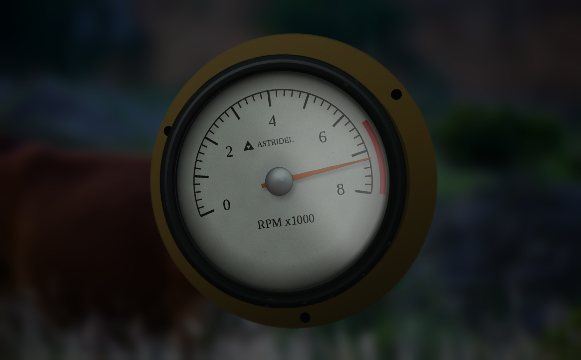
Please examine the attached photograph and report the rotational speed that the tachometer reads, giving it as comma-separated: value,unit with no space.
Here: 7200,rpm
